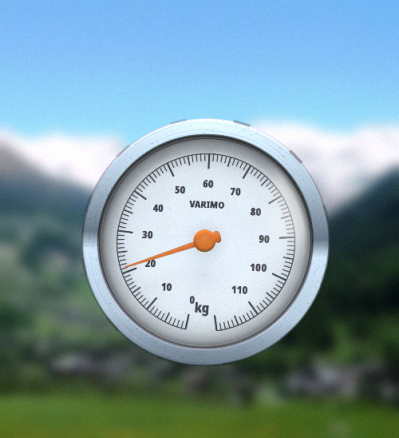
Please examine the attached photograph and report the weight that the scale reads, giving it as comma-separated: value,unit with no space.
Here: 21,kg
